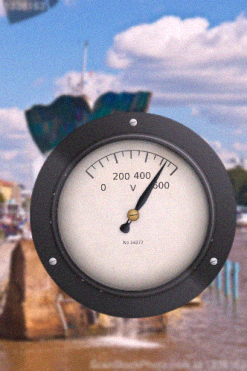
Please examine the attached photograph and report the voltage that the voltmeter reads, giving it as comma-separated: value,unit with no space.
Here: 525,V
